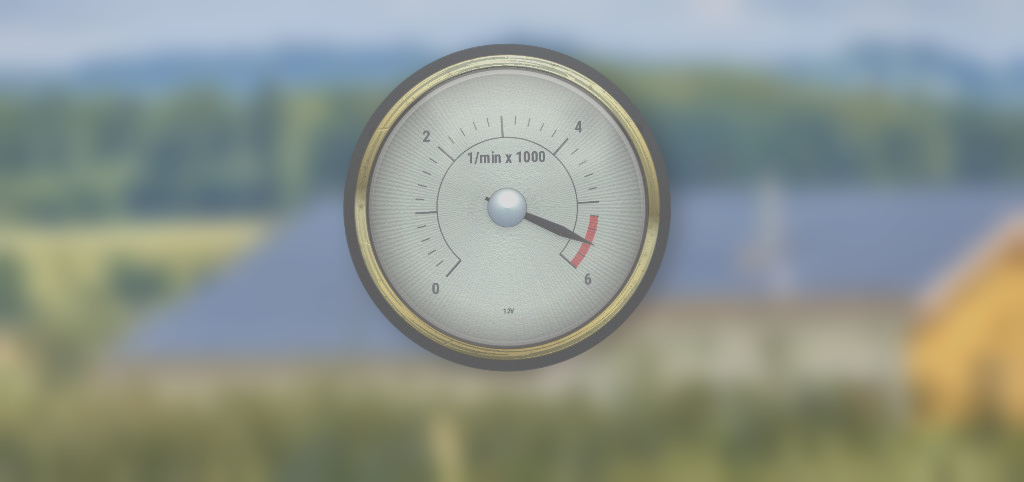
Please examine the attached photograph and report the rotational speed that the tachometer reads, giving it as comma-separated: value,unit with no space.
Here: 5600,rpm
